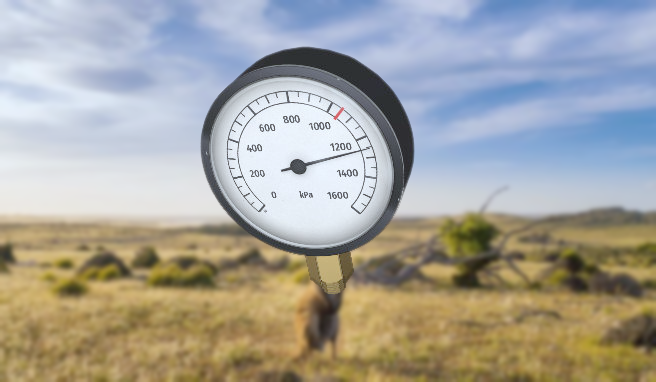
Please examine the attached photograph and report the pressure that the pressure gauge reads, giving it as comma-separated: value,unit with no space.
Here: 1250,kPa
